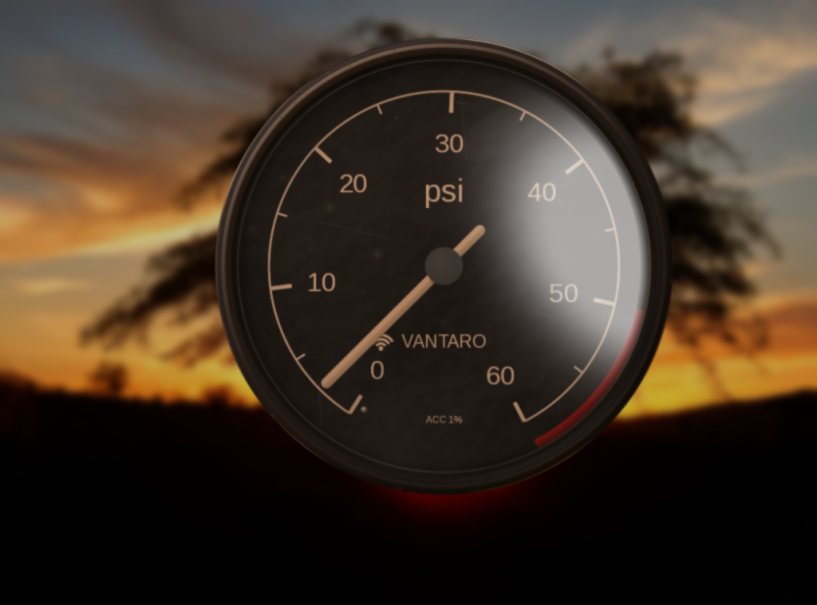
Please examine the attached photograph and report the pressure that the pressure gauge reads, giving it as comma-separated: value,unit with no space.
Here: 2.5,psi
